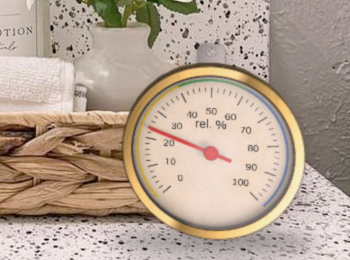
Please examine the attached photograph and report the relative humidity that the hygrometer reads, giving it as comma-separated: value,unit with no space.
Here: 24,%
